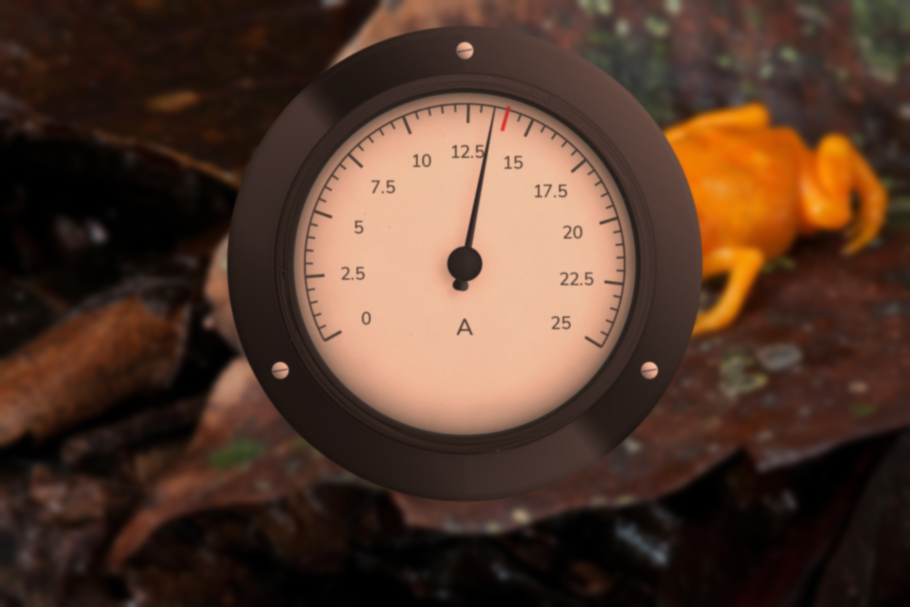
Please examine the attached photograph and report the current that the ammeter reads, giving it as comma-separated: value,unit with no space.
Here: 13.5,A
